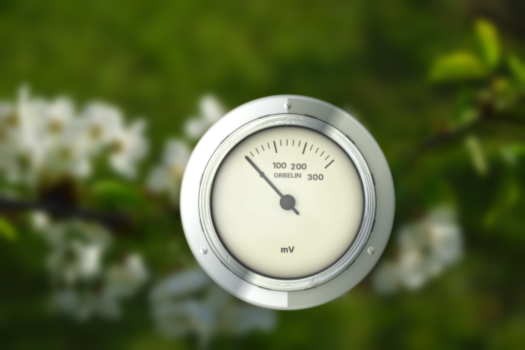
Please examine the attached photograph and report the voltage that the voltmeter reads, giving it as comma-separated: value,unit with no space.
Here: 0,mV
